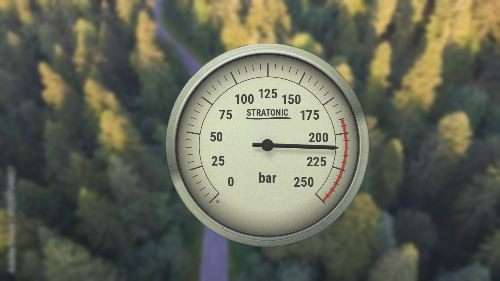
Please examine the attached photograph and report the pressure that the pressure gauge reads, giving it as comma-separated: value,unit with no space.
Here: 210,bar
